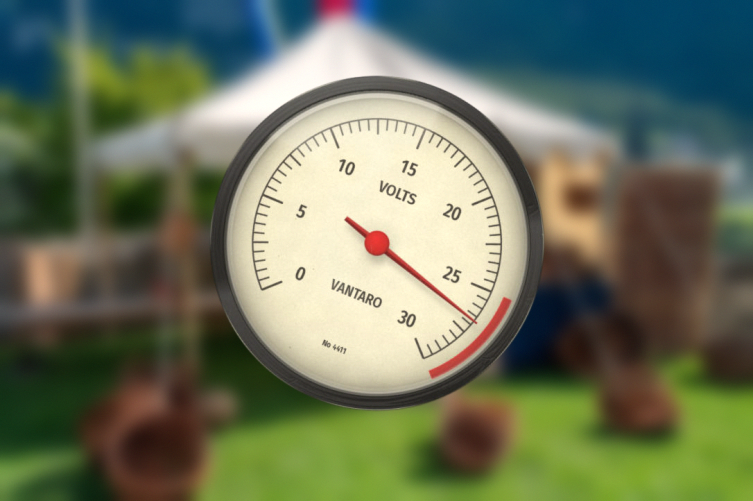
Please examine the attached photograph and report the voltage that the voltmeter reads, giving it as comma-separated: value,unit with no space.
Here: 26.75,V
